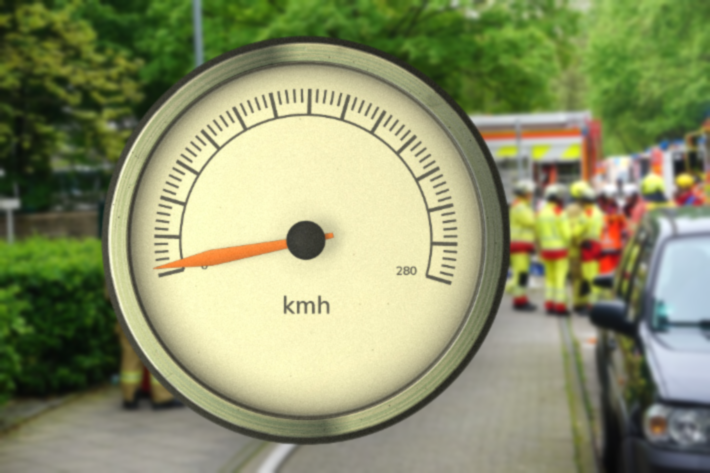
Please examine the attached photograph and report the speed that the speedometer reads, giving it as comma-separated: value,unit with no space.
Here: 4,km/h
